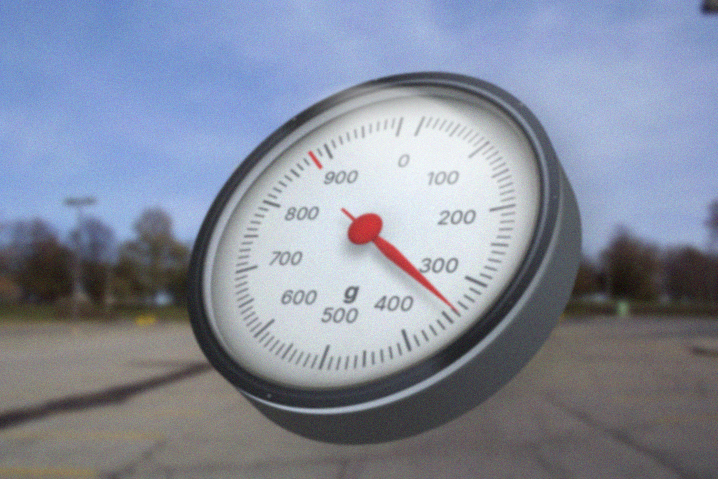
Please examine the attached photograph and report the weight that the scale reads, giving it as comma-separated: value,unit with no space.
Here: 340,g
